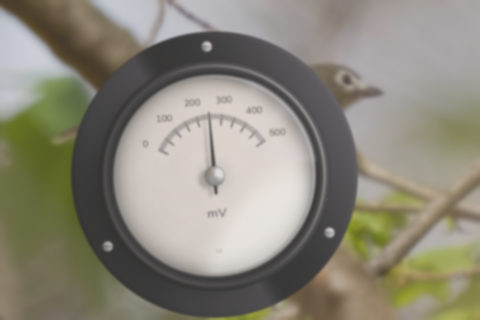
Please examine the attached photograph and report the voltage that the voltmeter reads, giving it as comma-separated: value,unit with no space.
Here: 250,mV
